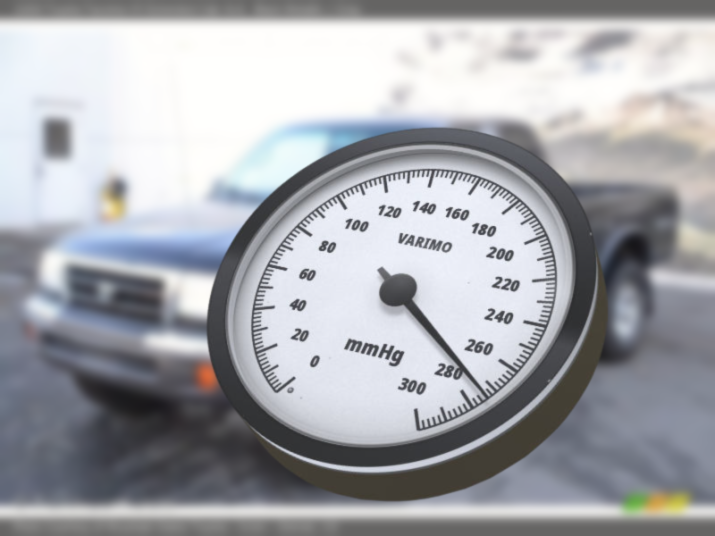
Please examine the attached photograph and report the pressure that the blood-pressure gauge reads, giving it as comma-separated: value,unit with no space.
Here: 274,mmHg
